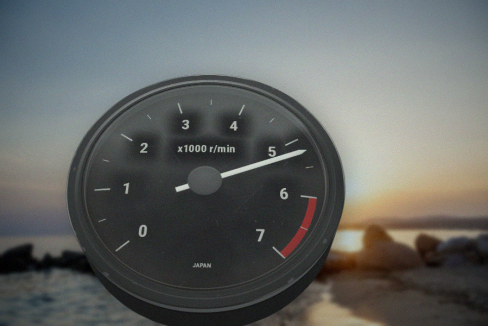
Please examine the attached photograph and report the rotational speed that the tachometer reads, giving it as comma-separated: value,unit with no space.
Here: 5250,rpm
